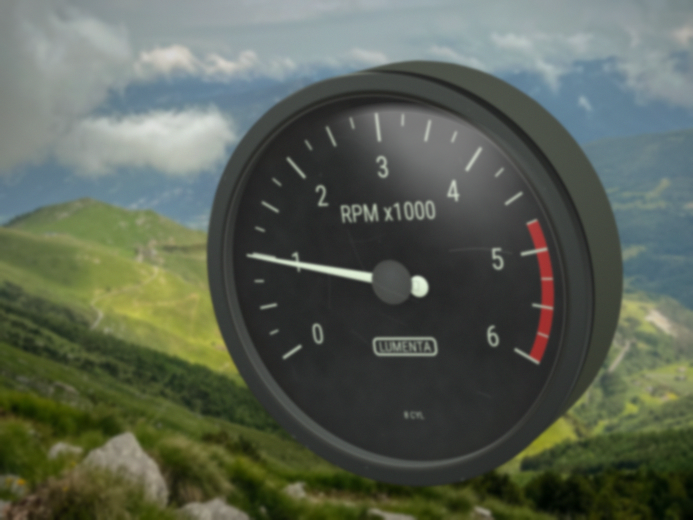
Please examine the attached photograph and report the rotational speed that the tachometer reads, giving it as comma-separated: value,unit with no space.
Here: 1000,rpm
